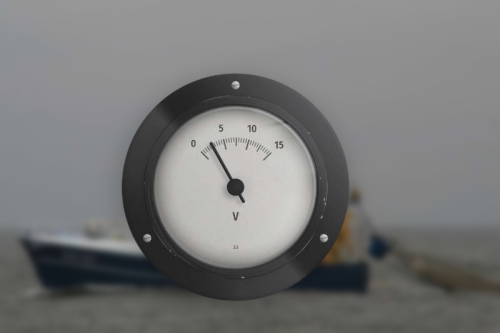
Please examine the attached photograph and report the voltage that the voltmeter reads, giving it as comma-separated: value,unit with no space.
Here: 2.5,V
